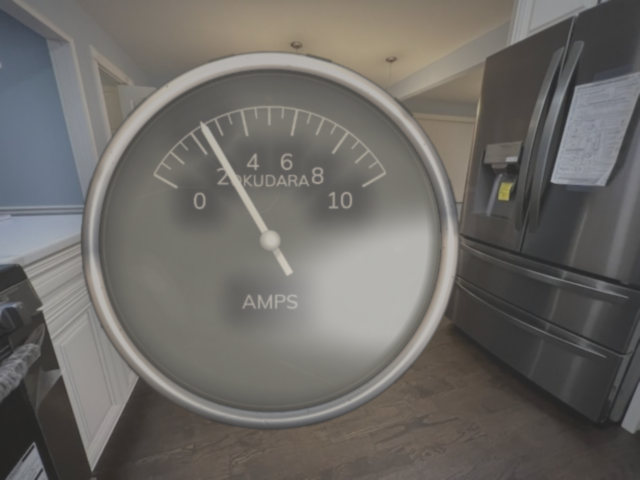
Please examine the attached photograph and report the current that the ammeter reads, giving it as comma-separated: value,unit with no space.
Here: 2.5,A
